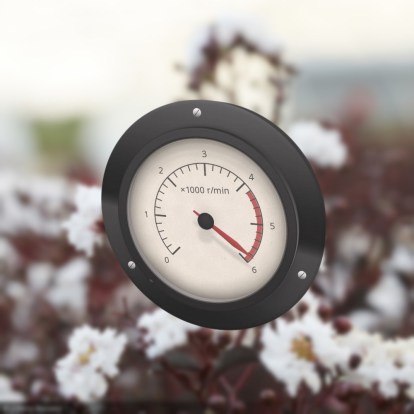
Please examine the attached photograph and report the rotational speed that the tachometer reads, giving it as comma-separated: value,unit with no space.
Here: 5800,rpm
